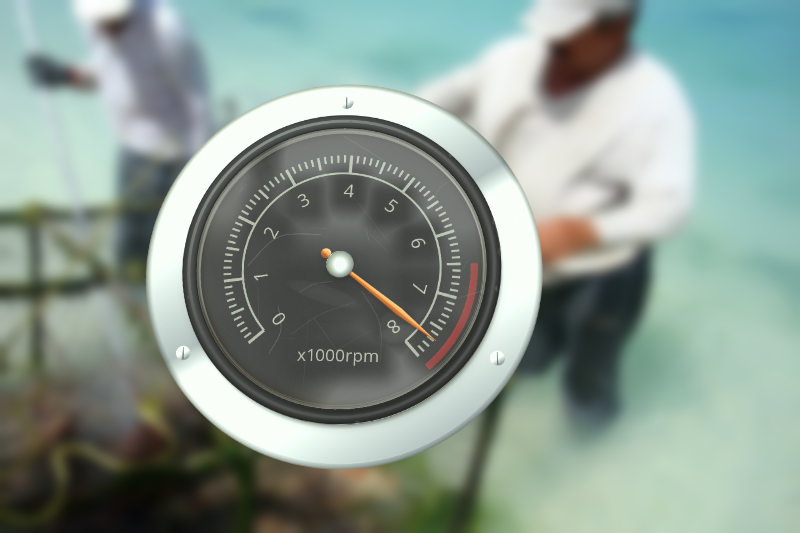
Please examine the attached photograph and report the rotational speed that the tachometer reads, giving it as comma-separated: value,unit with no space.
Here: 7700,rpm
